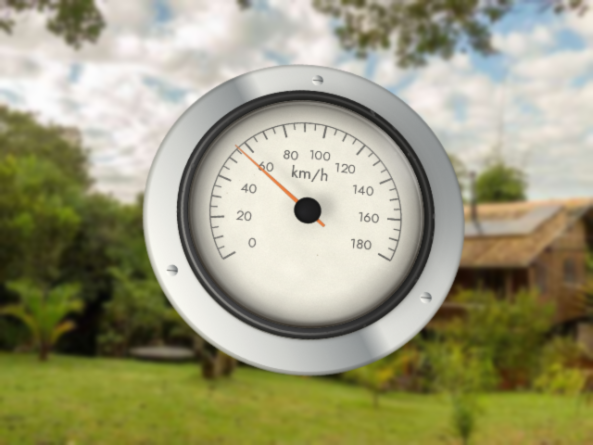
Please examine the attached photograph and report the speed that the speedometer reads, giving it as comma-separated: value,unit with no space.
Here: 55,km/h
